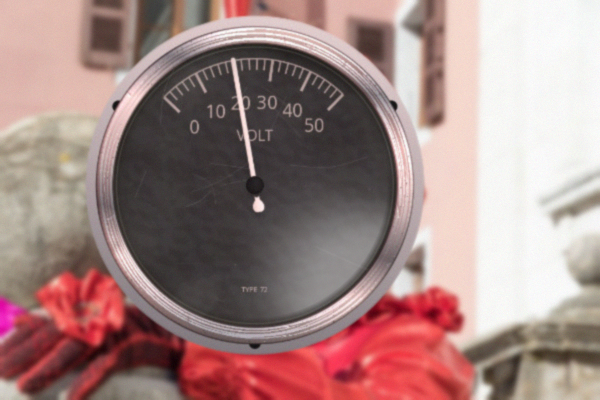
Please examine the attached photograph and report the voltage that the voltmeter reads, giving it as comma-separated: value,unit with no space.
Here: 20,V
